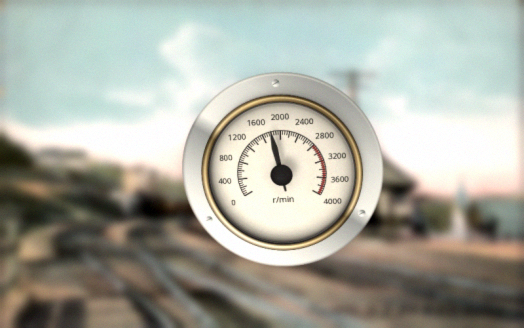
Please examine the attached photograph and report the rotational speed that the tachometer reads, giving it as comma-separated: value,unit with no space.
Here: 1800,rpm
